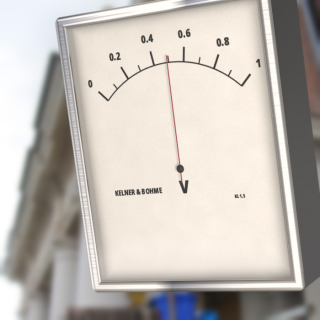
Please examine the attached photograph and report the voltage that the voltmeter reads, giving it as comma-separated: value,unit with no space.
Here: 0.5,V
